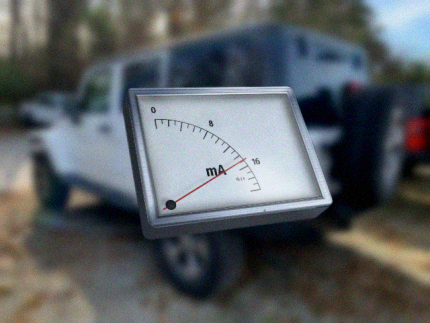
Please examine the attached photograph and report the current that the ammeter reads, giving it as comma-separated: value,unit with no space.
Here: 15,mA
